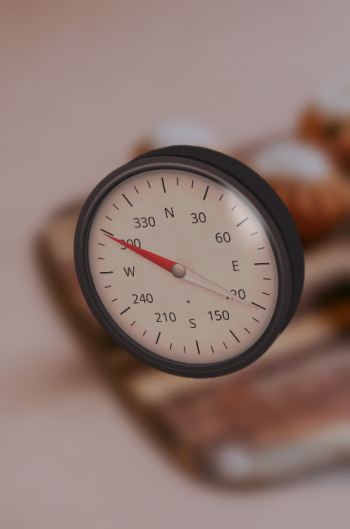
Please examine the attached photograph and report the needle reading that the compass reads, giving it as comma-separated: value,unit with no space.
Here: 300,°
